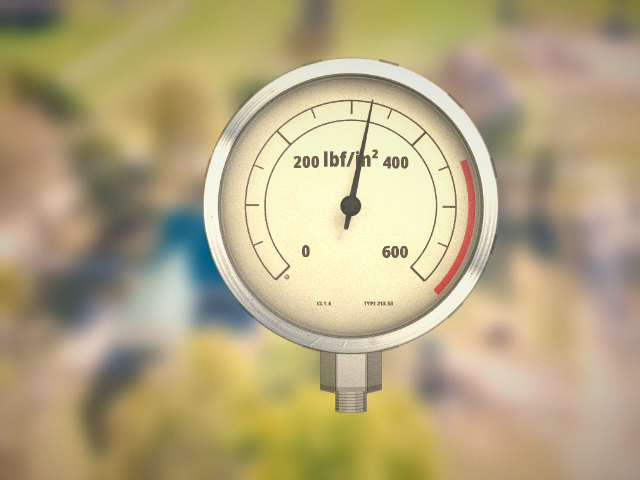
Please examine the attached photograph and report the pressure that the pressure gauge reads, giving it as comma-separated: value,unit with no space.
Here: 325,psi
